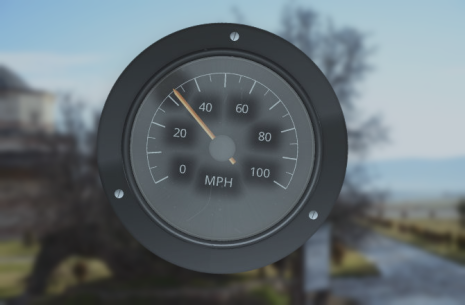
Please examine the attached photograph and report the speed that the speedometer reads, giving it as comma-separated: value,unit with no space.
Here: 32.5,mph
